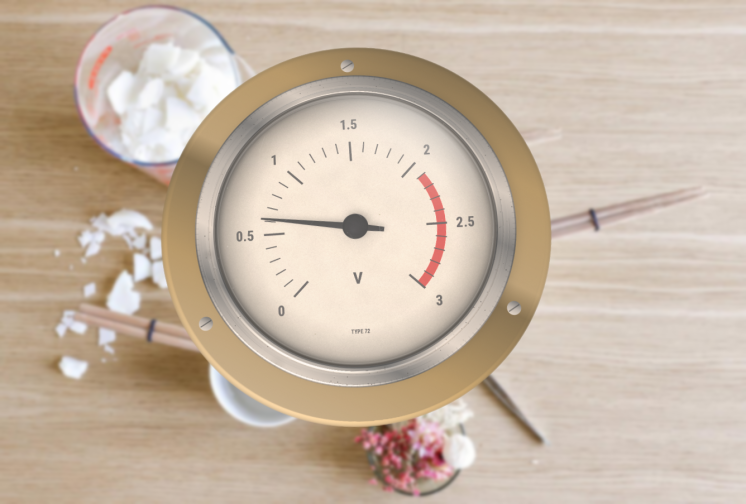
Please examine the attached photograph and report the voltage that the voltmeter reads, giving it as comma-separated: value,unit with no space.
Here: 0.6,V
